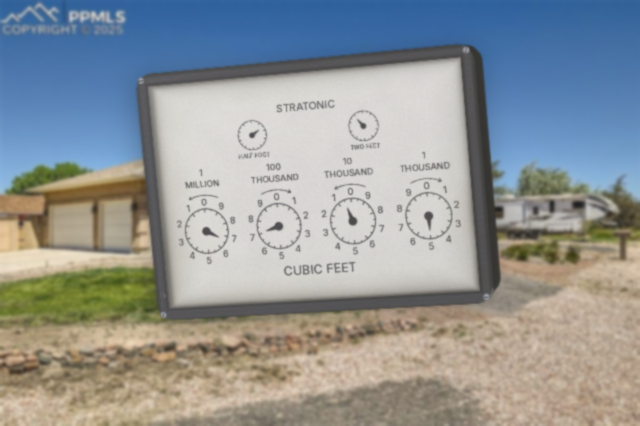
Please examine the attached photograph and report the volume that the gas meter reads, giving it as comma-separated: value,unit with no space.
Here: 670500,ft³
